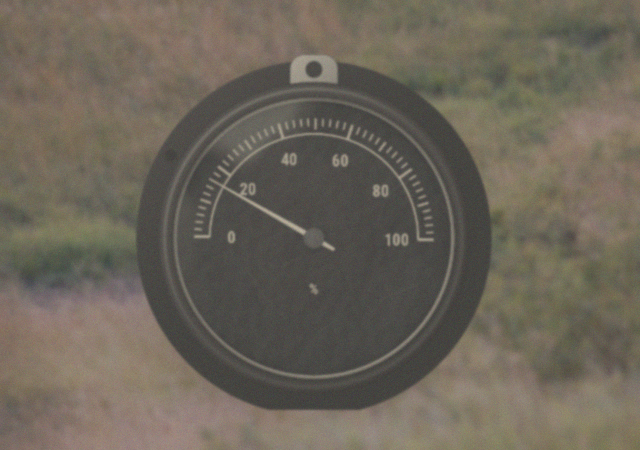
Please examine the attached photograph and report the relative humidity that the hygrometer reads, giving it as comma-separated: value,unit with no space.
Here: 16,%
